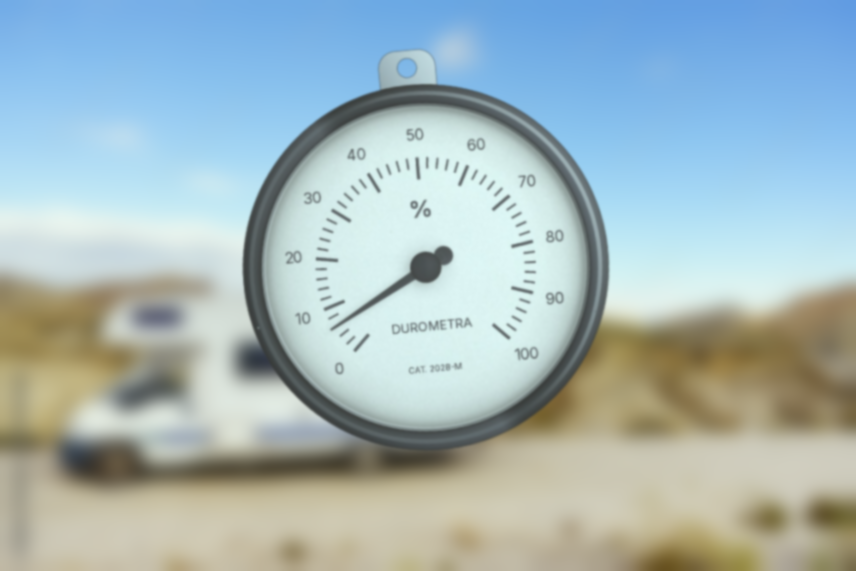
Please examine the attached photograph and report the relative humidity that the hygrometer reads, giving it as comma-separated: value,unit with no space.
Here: 6,%
